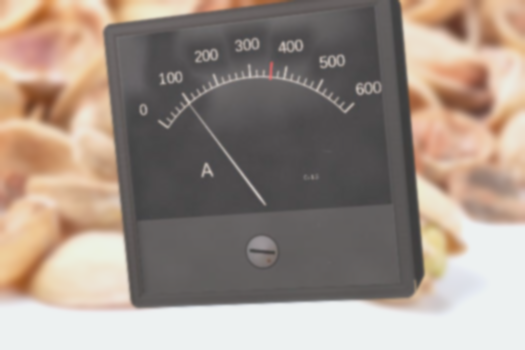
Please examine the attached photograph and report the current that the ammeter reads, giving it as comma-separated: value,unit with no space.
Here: 100,A
